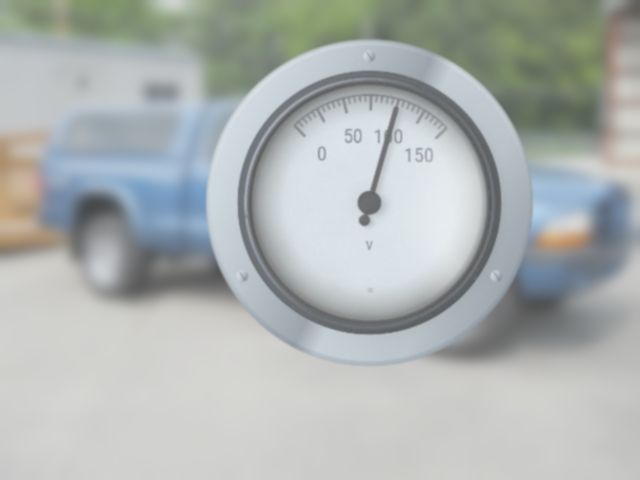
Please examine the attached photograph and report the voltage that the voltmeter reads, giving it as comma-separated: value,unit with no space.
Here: 100,V
